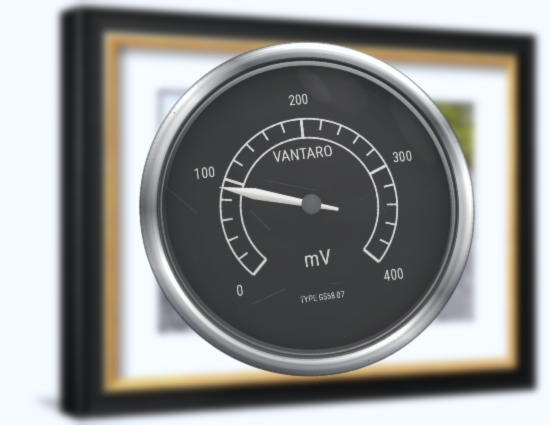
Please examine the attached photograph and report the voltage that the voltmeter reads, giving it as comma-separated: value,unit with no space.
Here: 90,mV
